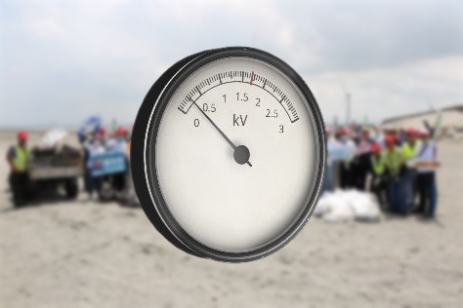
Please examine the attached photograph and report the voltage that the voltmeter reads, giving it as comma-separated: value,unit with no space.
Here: 0.25,kV
